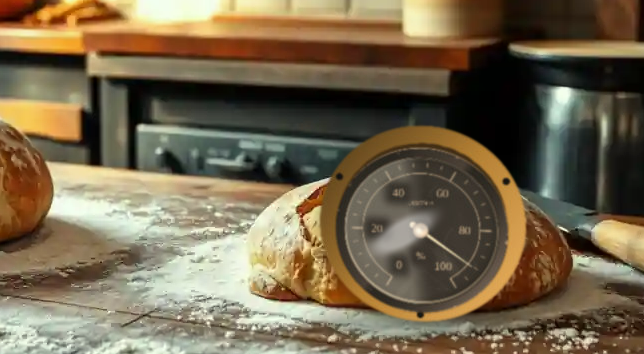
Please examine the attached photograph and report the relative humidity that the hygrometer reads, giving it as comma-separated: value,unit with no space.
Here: 92,%
